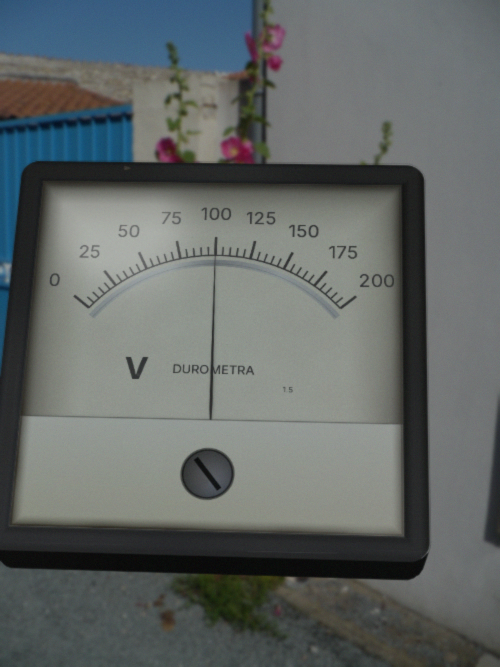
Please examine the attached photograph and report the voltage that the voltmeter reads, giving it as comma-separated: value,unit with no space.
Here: 100,V
